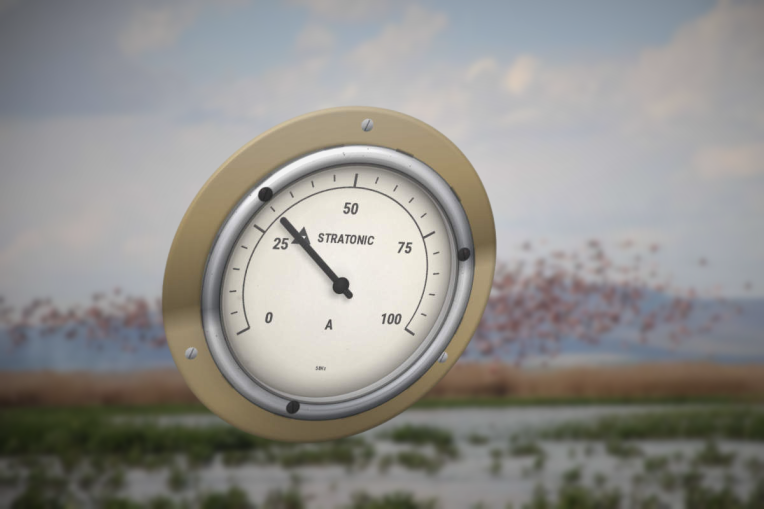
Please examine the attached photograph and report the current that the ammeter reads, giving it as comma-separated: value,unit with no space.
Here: 30,A
